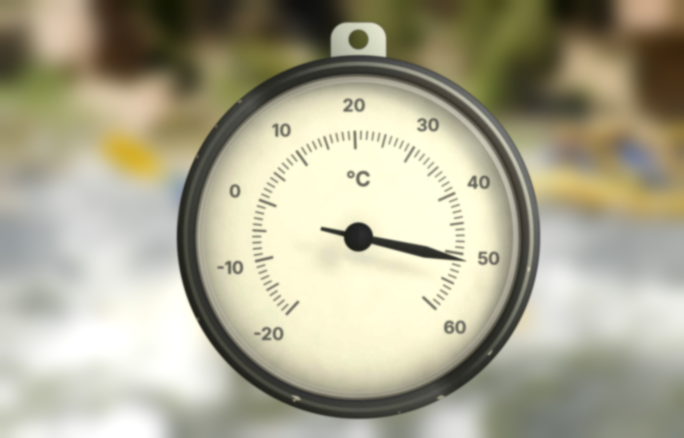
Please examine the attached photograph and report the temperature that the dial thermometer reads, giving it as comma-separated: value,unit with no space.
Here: 51,°C
